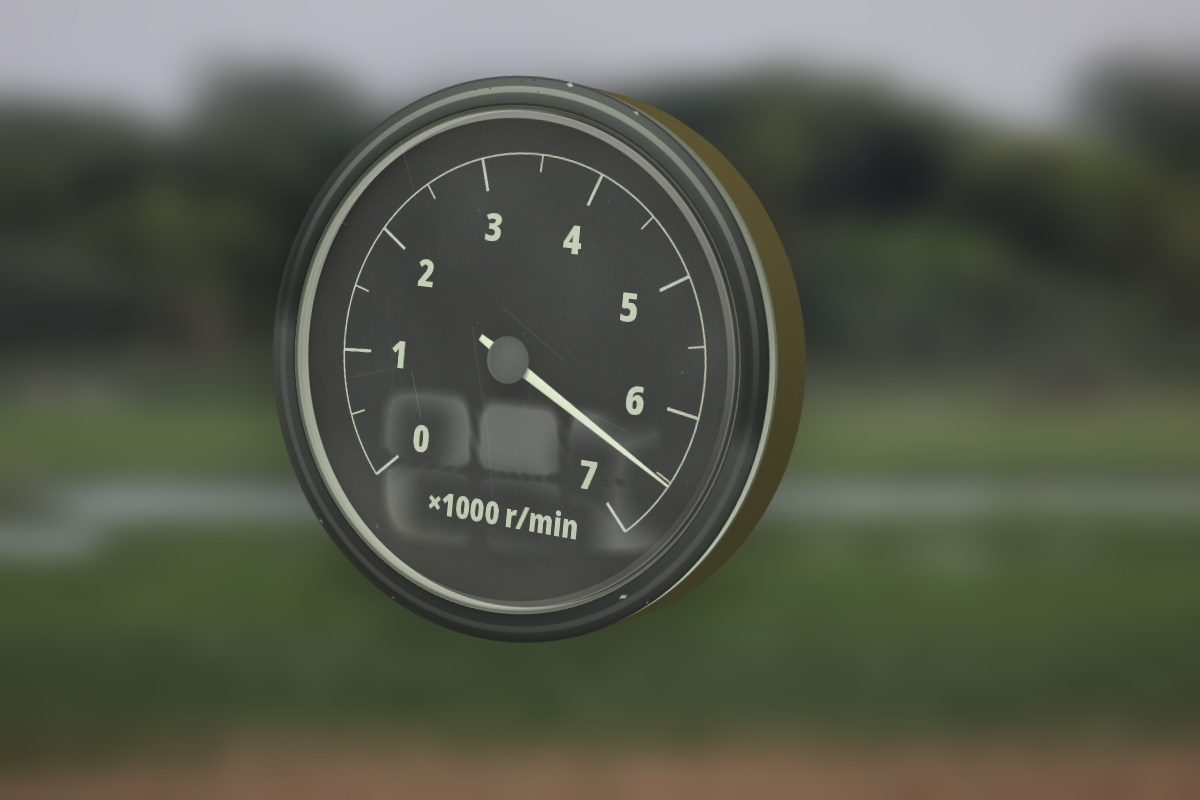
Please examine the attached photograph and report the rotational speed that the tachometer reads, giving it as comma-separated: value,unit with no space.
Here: 6500,rpm
